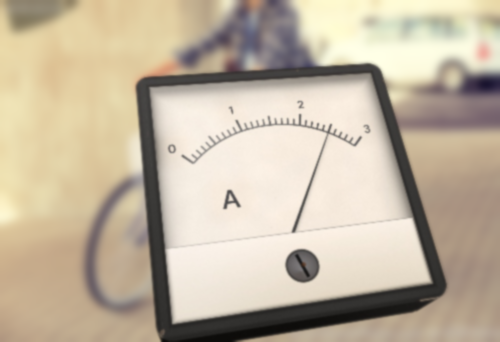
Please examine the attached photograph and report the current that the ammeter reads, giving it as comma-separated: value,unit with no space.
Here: 2.5,A
